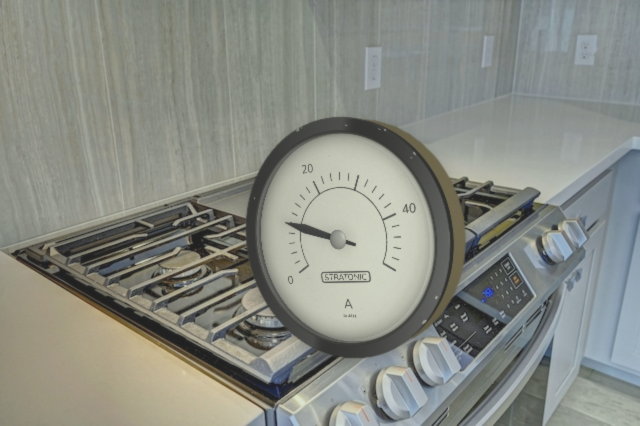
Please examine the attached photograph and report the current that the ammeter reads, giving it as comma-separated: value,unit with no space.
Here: 10,A
